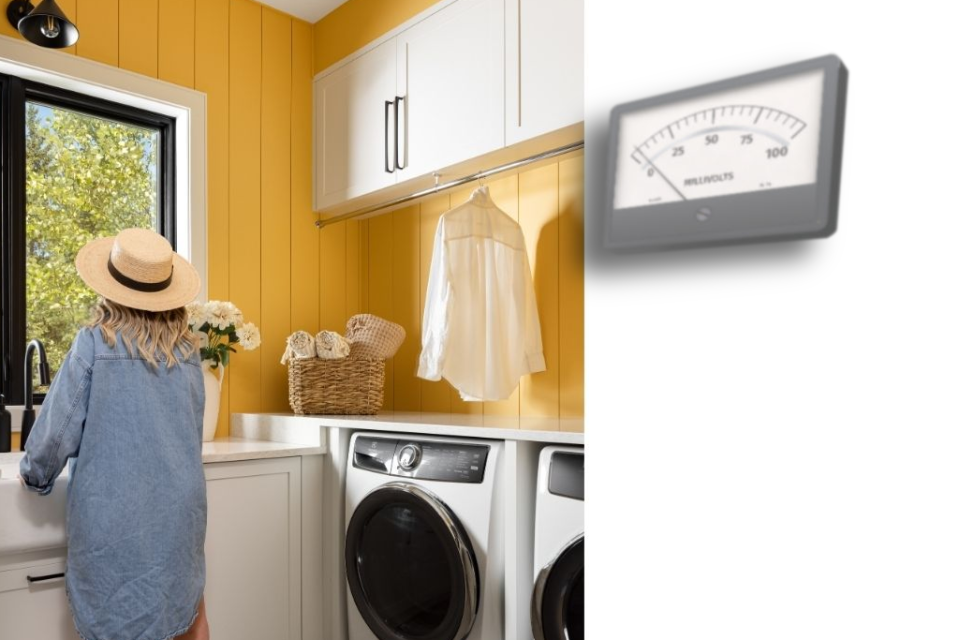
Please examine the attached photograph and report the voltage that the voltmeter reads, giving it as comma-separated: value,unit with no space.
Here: 5,mV
